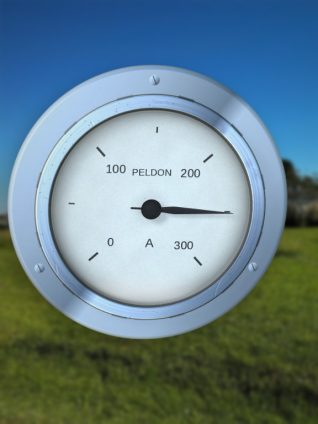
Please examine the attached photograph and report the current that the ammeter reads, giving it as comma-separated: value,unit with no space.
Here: 250,A
